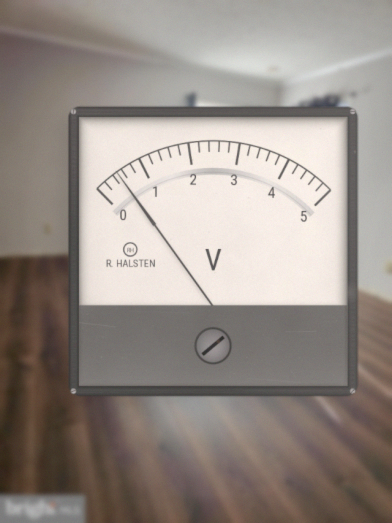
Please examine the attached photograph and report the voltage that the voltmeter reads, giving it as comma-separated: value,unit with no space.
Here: 0.5,V
